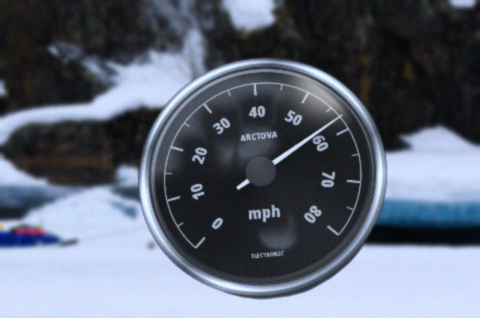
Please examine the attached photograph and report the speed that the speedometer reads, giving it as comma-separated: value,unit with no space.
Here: 57.5,mph
